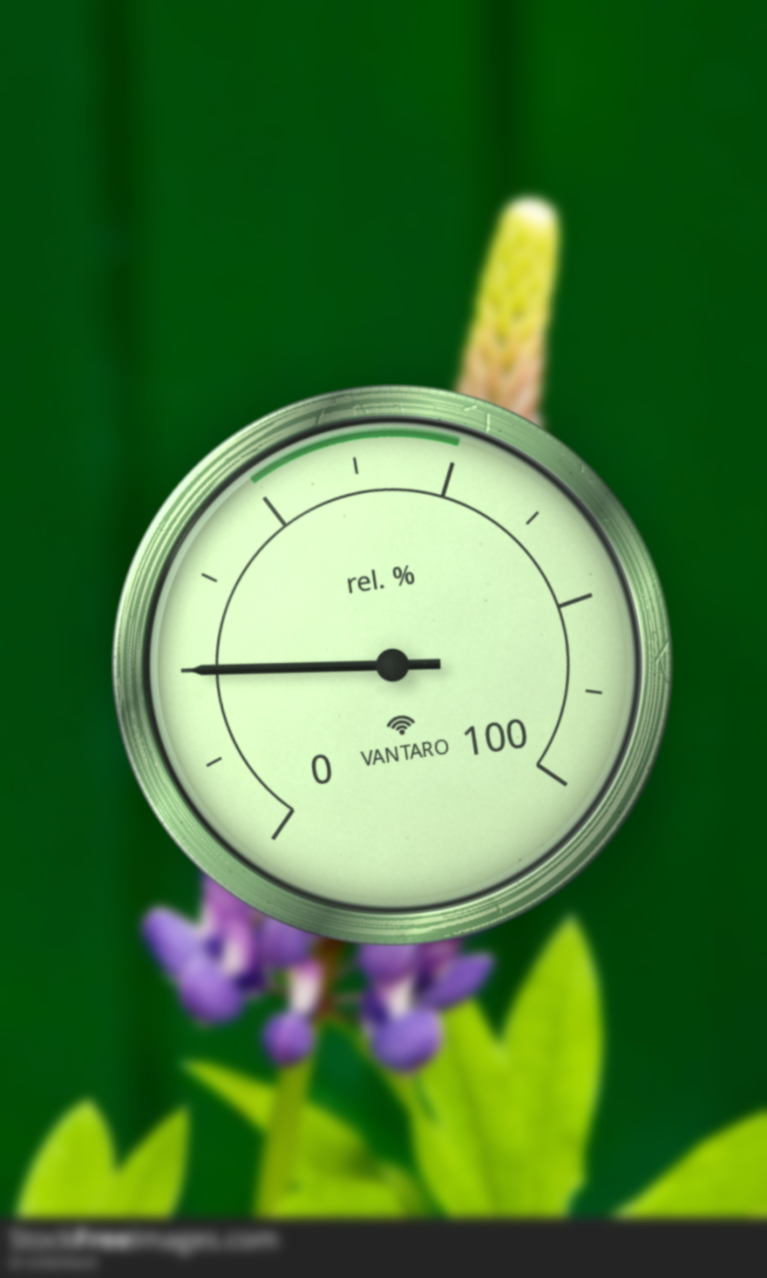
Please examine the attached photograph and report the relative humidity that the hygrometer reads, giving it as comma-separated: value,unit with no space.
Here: 20,%
